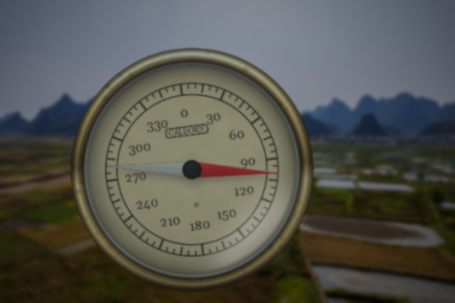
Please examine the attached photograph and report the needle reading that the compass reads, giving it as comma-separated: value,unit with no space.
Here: 100,°
